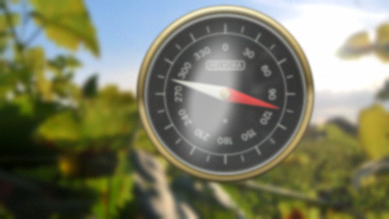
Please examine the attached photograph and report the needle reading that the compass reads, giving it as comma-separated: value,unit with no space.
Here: 105,°
